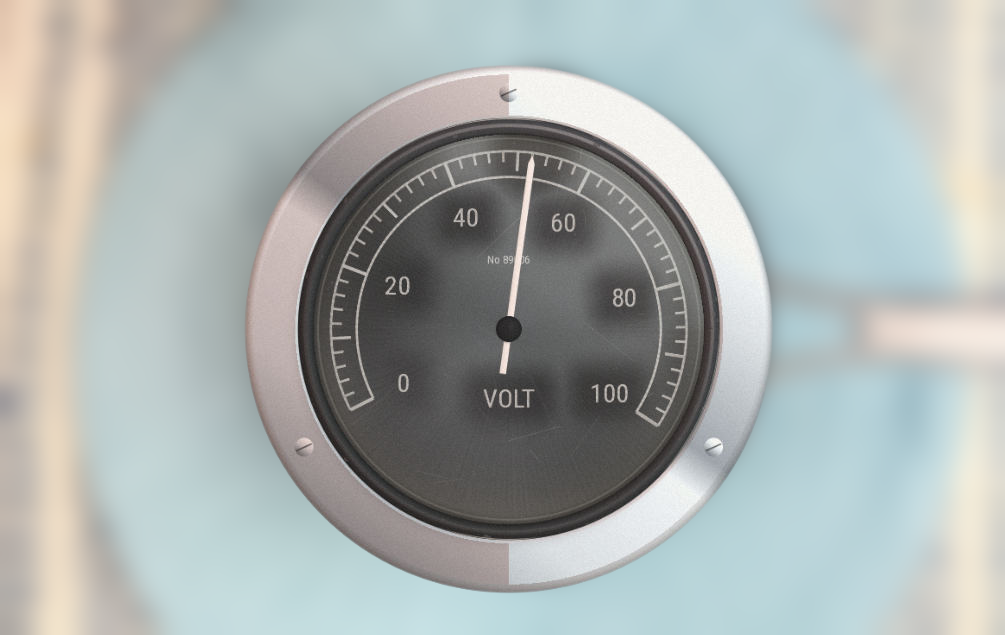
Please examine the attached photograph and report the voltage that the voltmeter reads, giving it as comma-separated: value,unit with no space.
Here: 52,V
